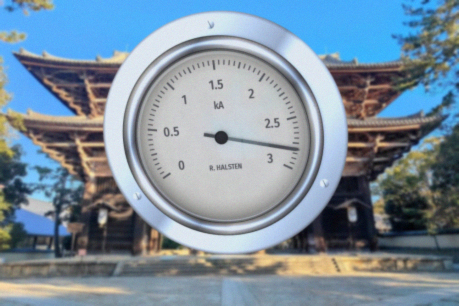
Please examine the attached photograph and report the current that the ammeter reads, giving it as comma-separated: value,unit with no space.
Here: 2.8,kA
